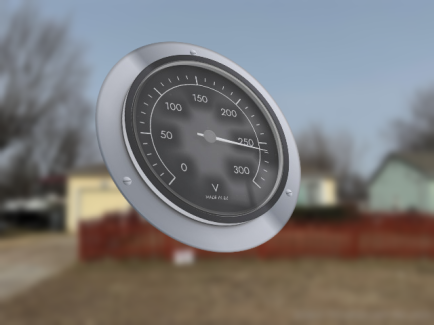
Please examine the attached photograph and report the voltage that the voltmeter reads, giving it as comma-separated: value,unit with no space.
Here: 260,V
